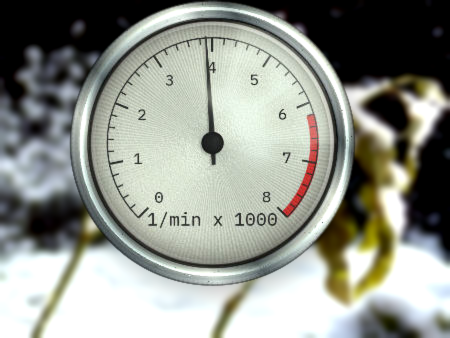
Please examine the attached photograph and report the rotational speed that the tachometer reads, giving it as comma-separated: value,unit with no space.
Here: 3900,rpm
